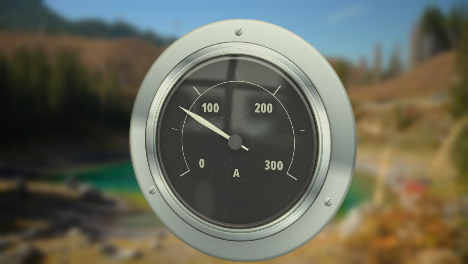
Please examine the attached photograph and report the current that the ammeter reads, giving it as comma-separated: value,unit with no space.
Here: 75,A
